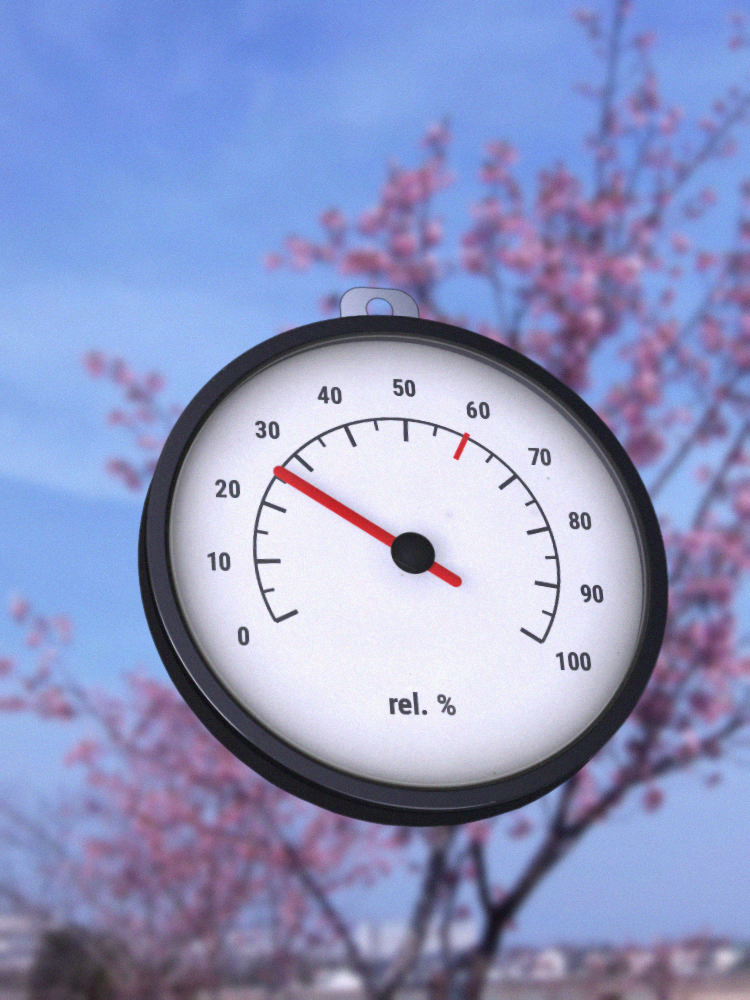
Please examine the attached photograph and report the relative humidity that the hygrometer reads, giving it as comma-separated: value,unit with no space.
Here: 25,%
